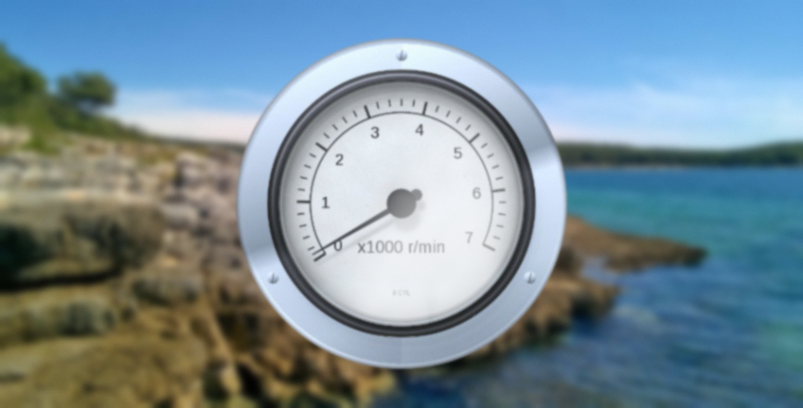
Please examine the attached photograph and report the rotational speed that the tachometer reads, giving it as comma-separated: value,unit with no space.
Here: 100,rpm
